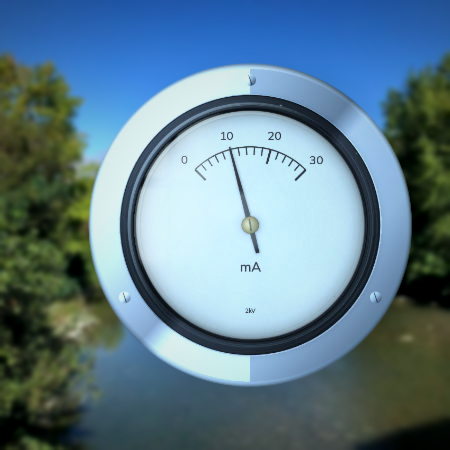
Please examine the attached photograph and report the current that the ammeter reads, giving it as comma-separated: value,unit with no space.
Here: 10,mA
